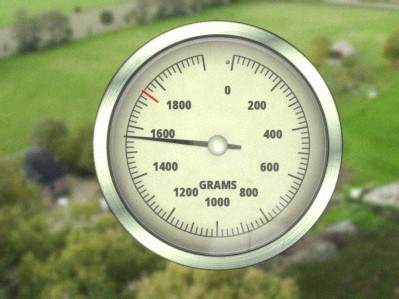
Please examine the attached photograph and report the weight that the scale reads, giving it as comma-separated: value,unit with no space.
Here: 1560,g
